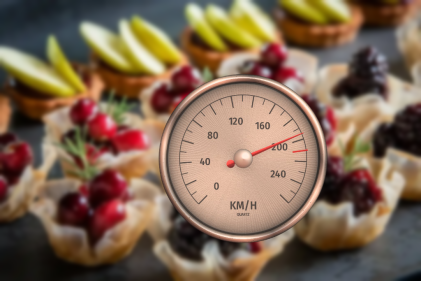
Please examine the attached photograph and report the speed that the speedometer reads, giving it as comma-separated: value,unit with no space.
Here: 195,km/h
